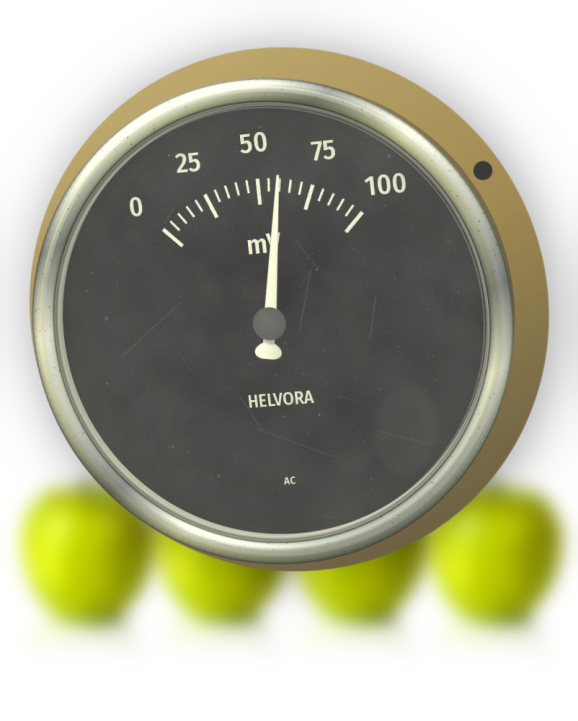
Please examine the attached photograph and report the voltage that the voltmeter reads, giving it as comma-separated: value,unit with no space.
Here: 60,mV
